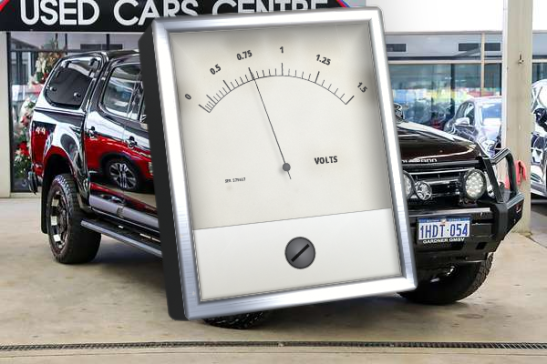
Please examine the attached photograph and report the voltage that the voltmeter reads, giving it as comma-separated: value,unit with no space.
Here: 0.75,V
